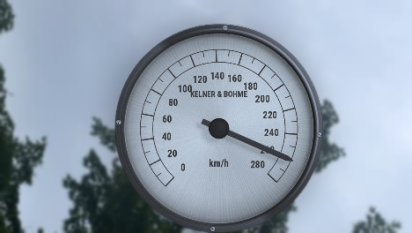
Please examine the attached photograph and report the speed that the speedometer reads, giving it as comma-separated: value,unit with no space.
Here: 260,km/h
